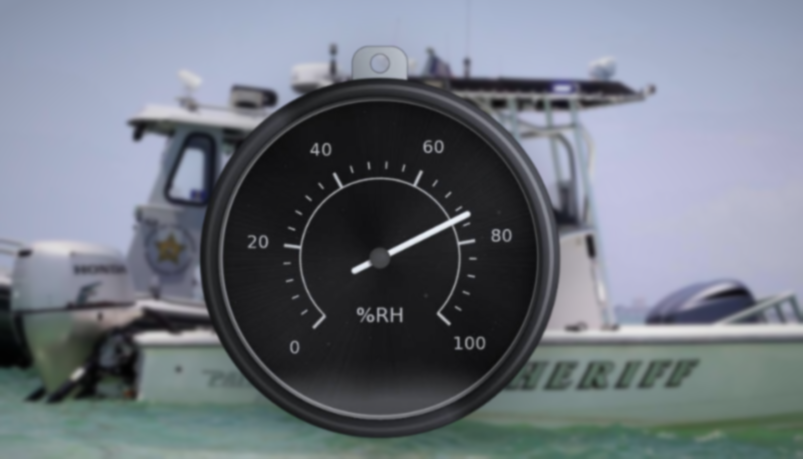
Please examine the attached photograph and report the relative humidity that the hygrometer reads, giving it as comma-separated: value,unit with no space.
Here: 74,%
